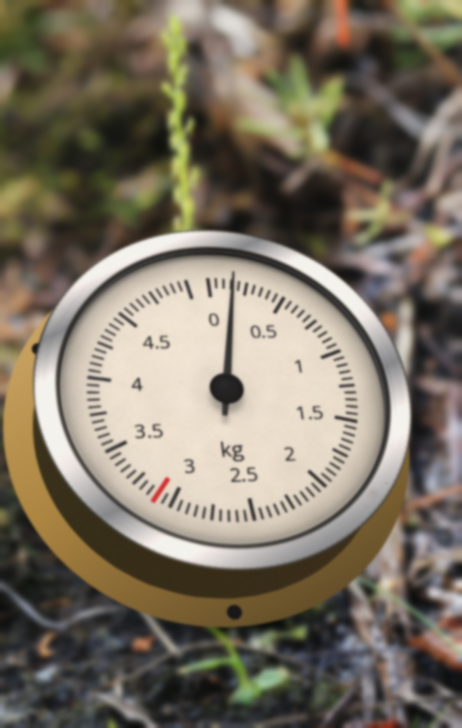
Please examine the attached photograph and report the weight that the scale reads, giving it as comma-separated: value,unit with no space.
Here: 0.15,kg
